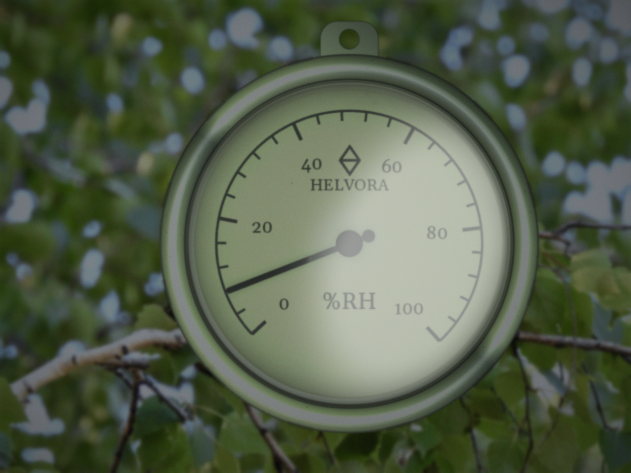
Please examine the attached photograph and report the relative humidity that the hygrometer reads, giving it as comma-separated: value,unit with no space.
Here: 8,%
